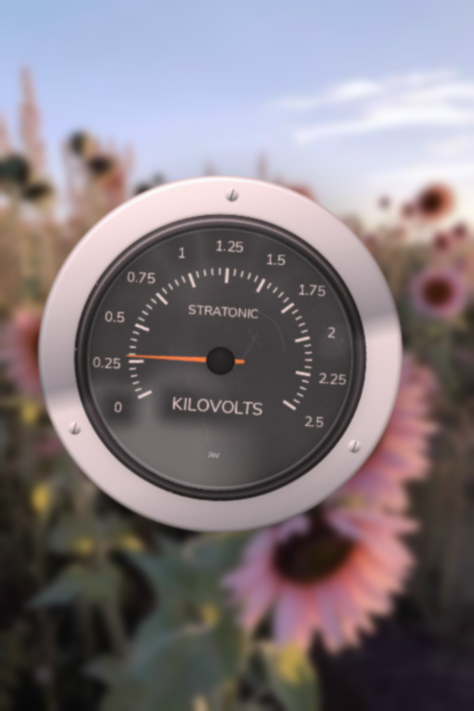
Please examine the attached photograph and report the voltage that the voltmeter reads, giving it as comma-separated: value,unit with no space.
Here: 0.3,kV
